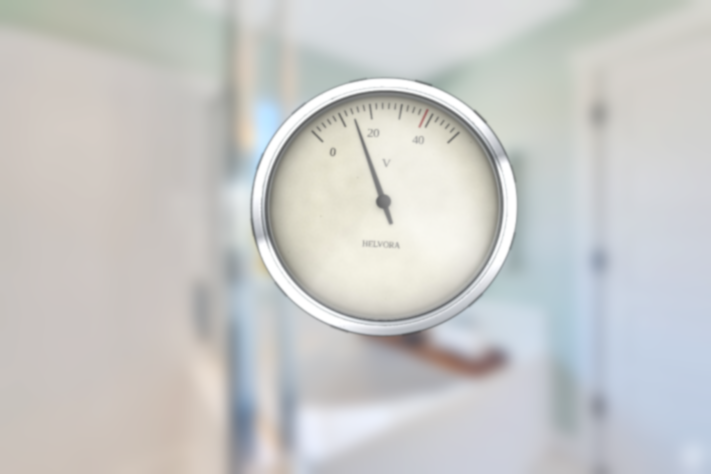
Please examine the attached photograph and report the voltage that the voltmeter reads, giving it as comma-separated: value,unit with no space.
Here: 14,V
